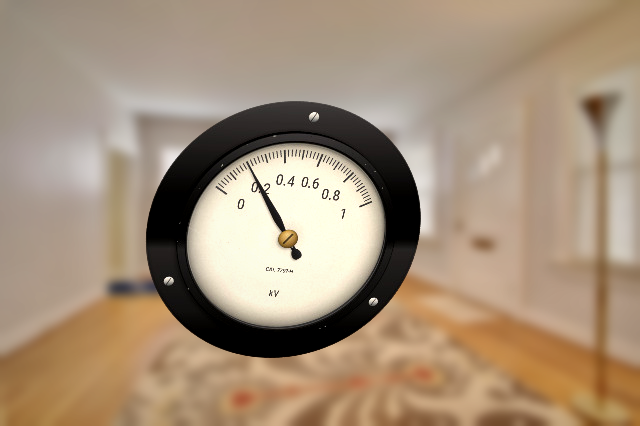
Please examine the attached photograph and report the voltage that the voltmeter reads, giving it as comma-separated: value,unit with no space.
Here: 0.2,kV
